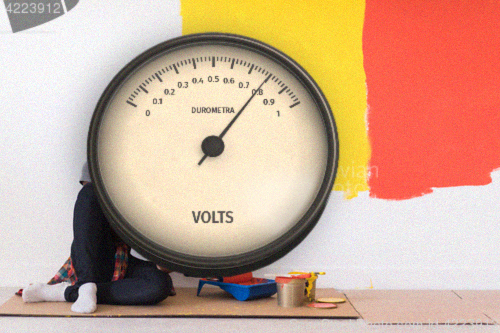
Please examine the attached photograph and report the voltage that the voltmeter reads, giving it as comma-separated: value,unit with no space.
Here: 0.8,V
